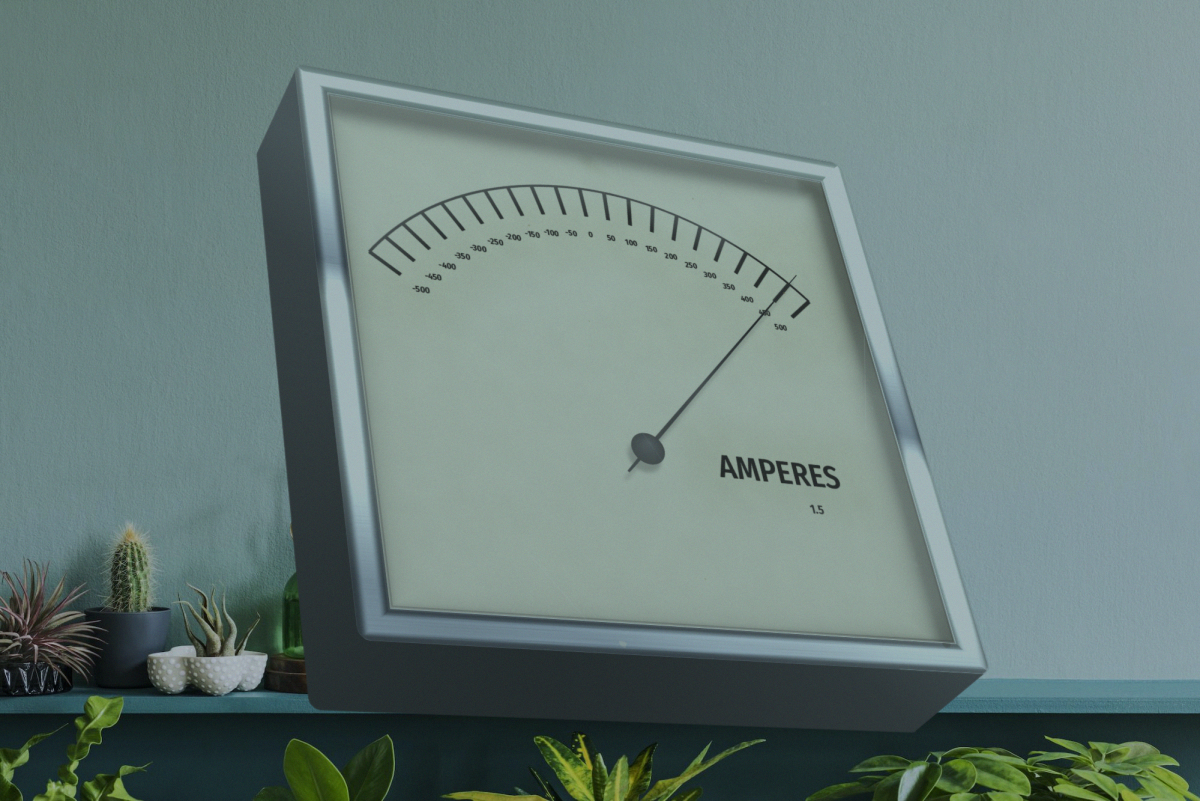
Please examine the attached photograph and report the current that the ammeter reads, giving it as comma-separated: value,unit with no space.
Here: 450,A
